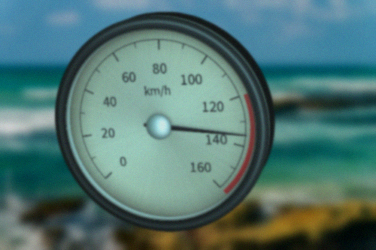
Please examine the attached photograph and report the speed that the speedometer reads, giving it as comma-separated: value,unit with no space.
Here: 135,km/h
